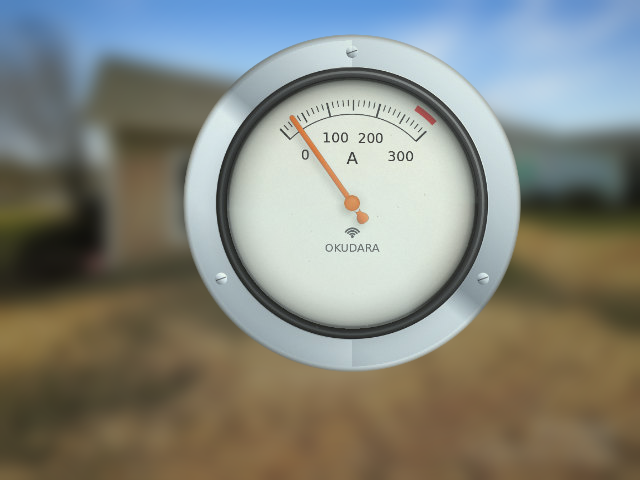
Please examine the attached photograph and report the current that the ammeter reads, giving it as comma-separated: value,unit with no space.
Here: 30,A
